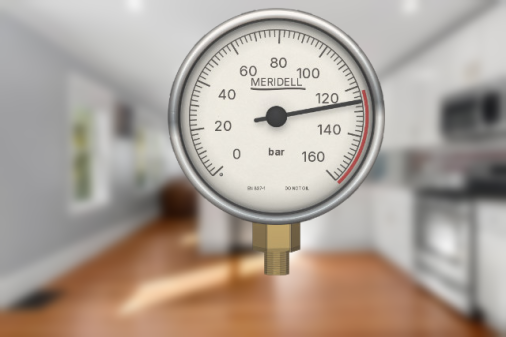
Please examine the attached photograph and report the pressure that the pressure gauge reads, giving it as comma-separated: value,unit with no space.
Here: 126,bar
